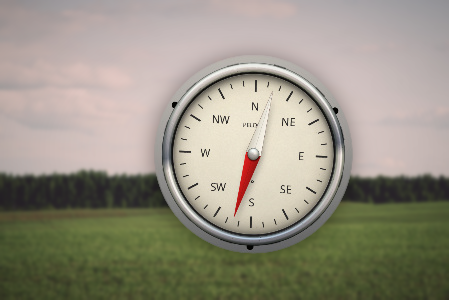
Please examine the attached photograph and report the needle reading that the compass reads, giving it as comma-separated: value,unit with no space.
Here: 195,°
